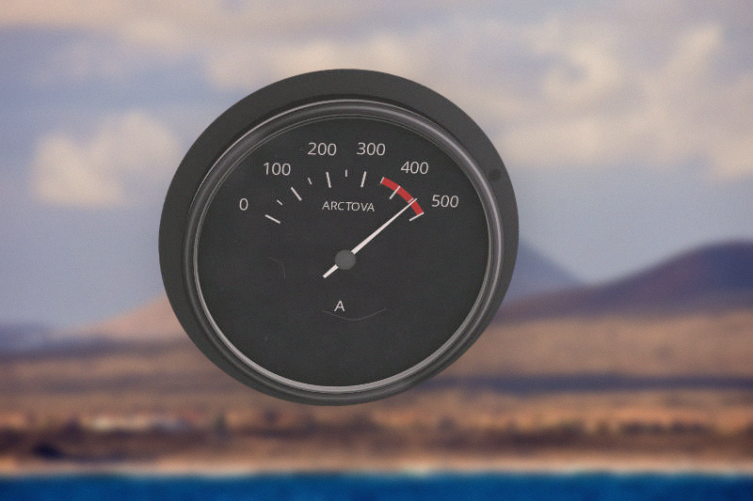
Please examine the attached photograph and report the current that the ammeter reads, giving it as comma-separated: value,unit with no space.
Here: 450,A
